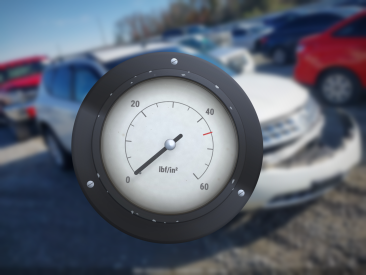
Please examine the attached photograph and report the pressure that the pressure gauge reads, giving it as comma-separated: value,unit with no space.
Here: 0,psi
